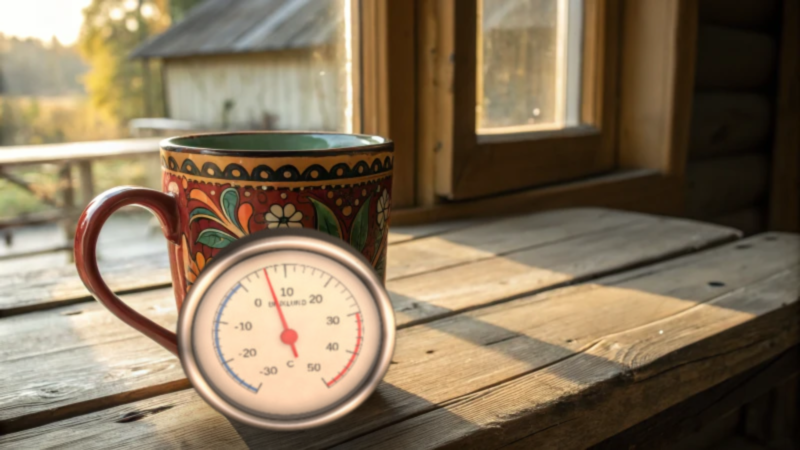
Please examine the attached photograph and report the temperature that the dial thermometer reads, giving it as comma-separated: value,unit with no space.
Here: 6,°C
